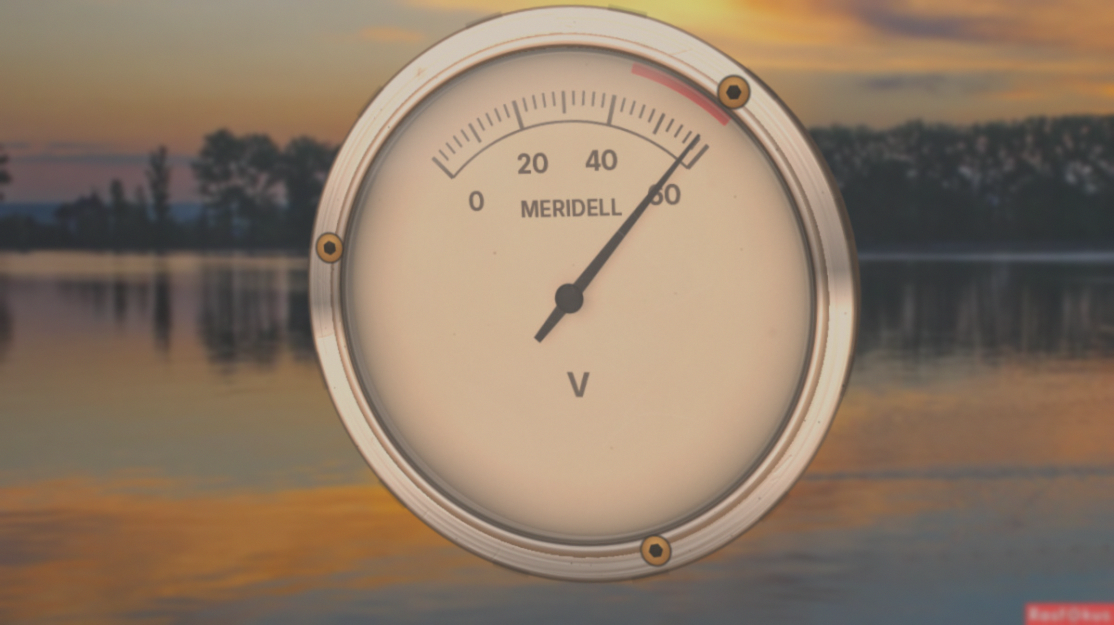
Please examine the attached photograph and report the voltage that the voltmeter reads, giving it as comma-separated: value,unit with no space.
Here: 58,V
